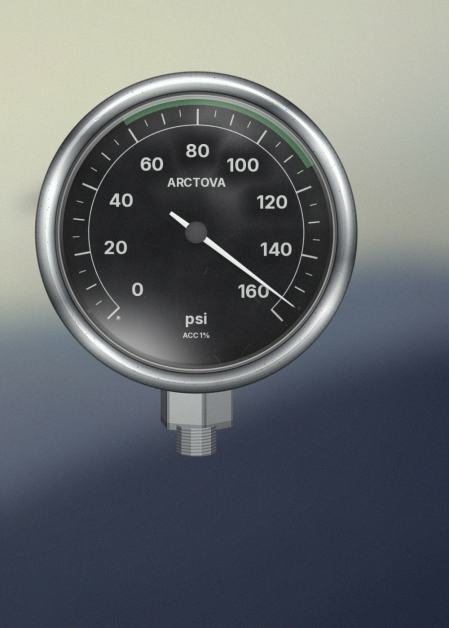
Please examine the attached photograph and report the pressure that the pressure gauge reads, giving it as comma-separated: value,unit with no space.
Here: 155,psi
